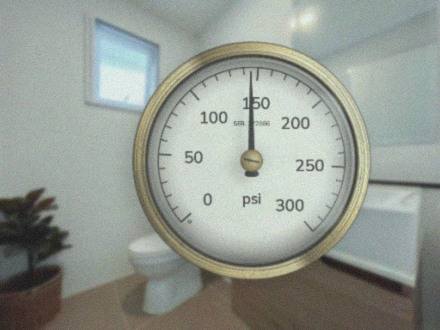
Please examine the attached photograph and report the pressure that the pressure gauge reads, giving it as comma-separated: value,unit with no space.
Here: 145,psi
